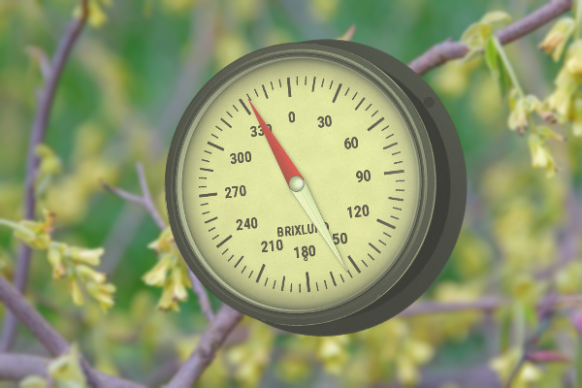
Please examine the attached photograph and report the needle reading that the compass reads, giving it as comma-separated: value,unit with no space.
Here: 335,°
